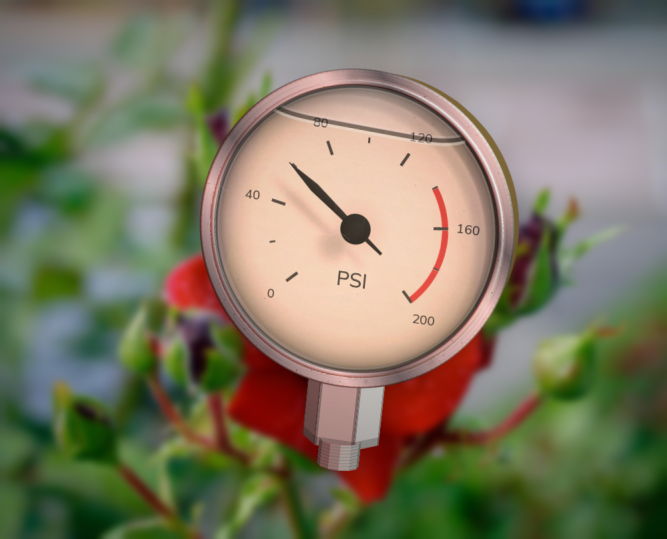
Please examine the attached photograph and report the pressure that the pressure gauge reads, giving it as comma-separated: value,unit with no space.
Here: 60,psi
